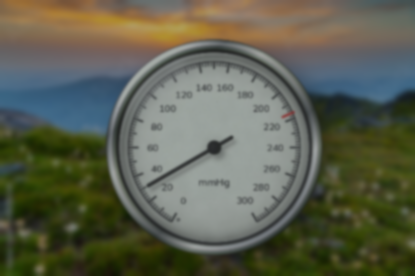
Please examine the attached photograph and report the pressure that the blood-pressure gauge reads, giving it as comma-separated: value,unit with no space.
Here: 30,mmHg
